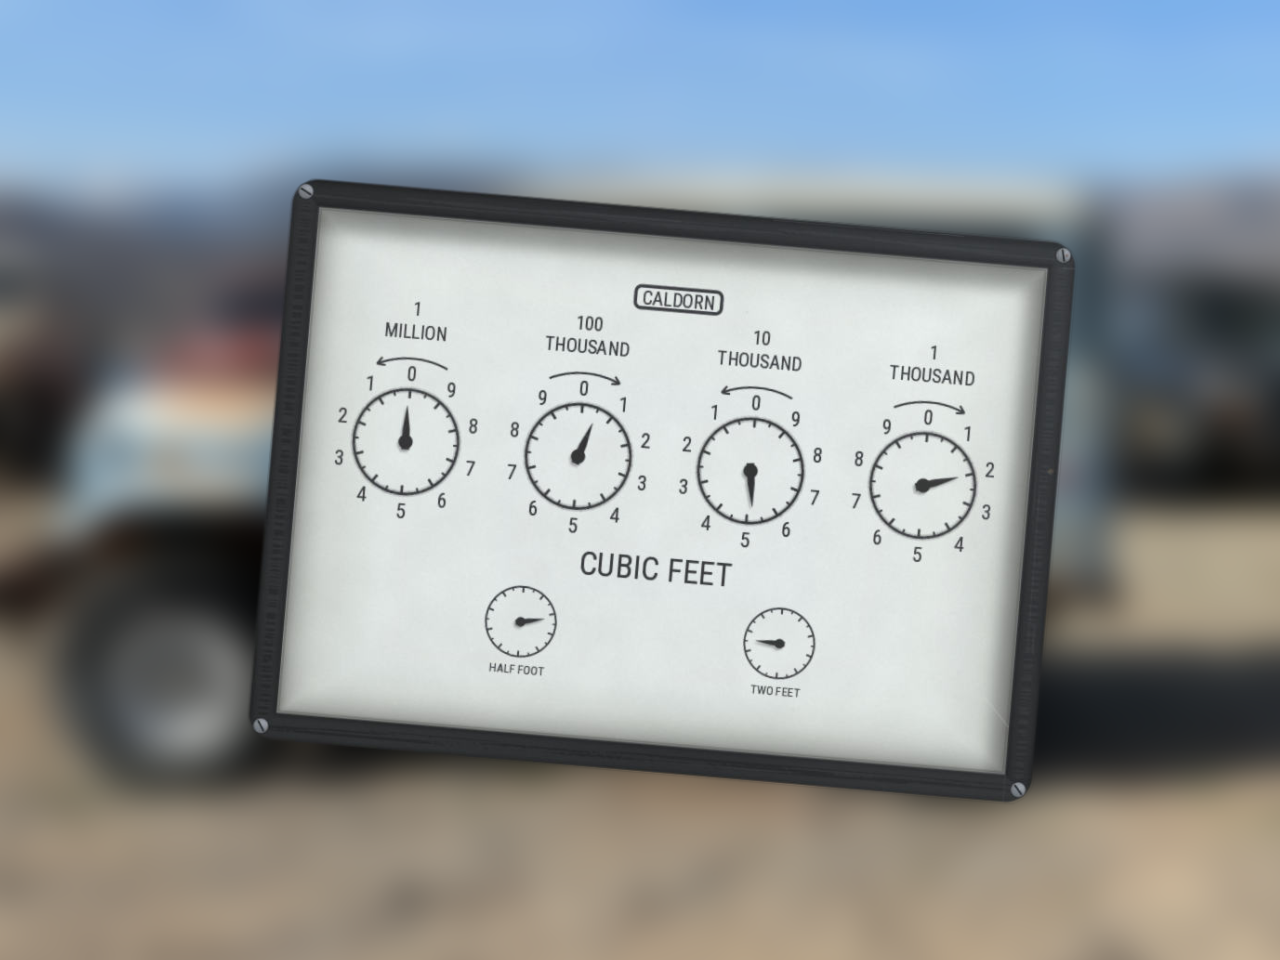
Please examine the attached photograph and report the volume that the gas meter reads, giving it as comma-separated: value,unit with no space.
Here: 5200,ft³
